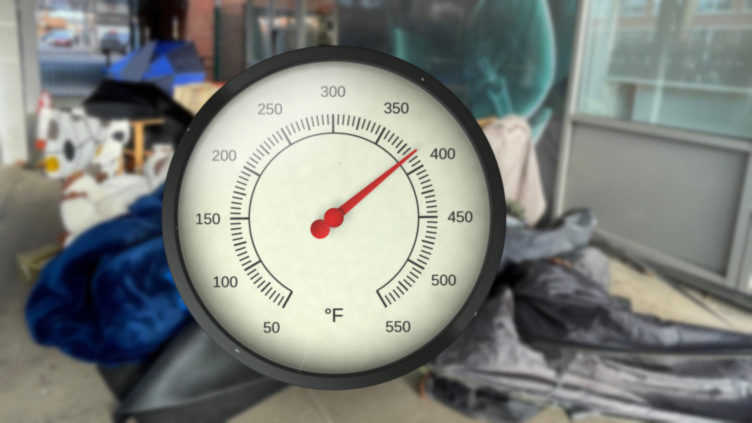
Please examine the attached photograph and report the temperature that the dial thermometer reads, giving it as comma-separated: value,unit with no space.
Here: 385,°F
